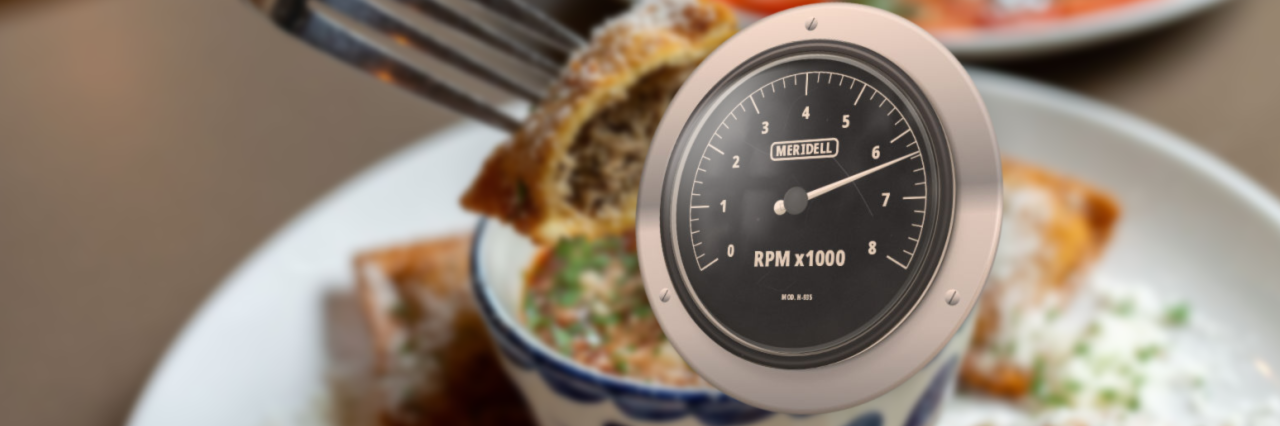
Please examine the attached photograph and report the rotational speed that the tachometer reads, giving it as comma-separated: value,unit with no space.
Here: 6400,rpm
